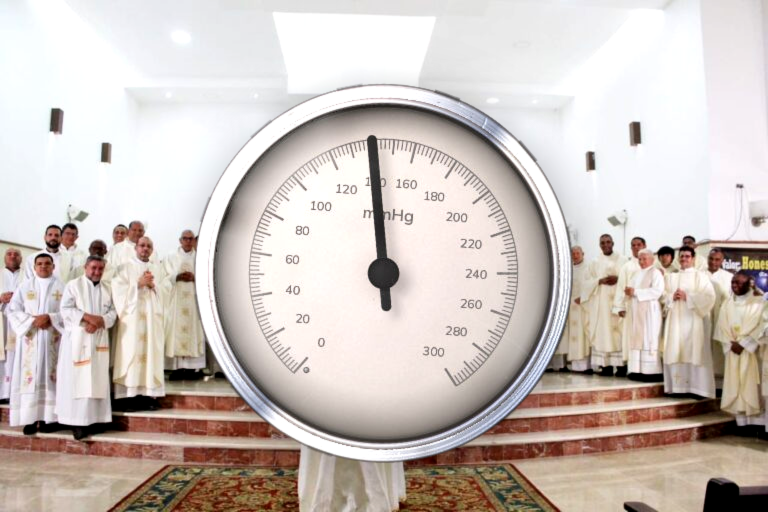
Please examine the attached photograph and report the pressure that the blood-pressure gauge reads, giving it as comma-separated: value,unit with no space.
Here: 140,mmHg
